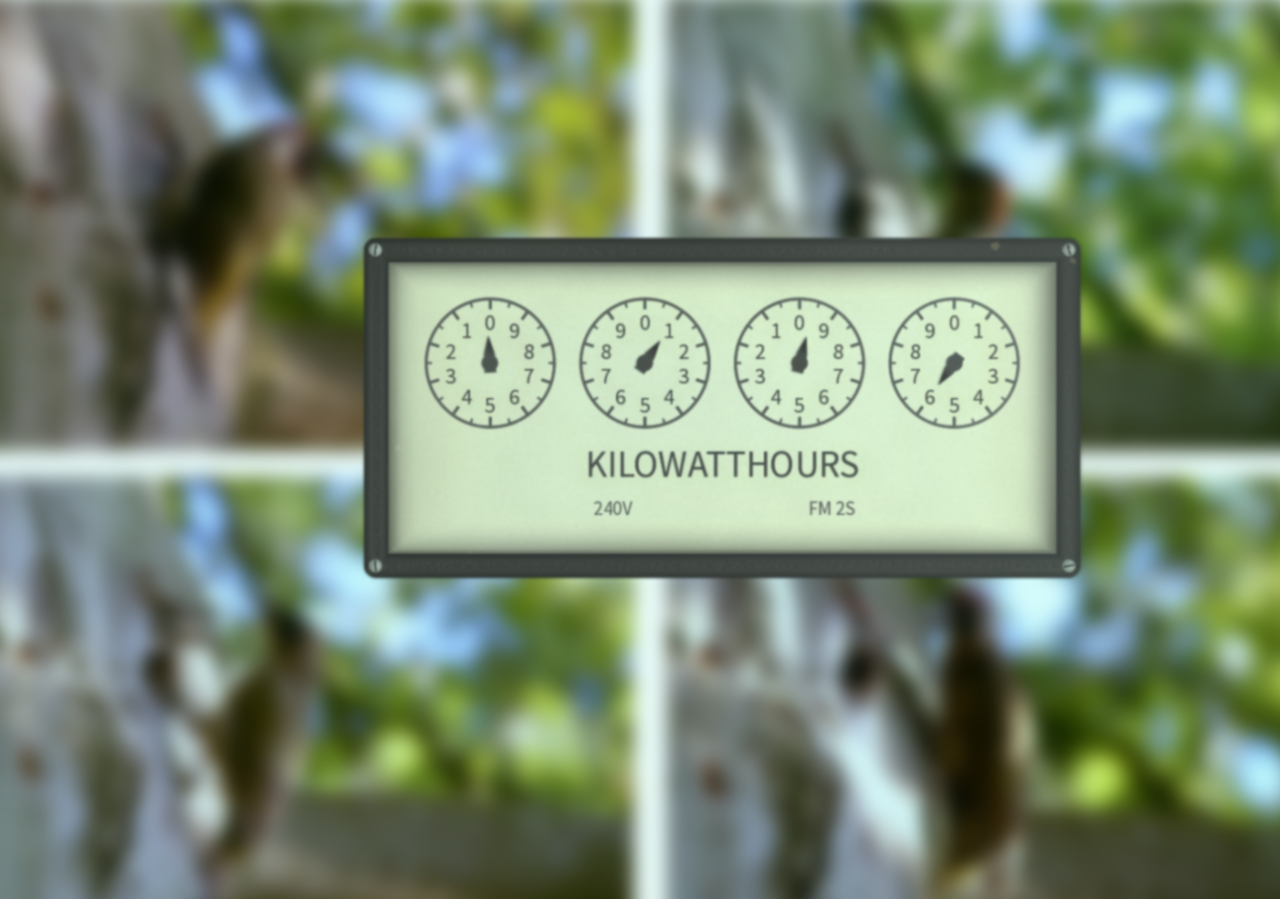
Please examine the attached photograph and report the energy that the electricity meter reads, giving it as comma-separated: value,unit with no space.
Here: 96,kWh
